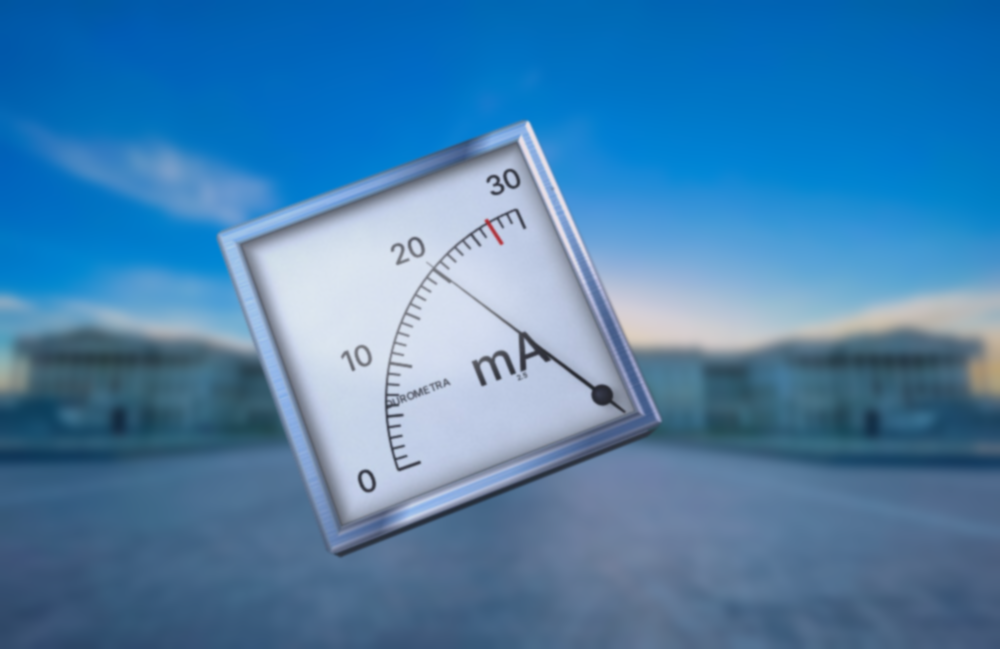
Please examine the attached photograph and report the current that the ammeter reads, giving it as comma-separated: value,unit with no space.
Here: 20,mA
